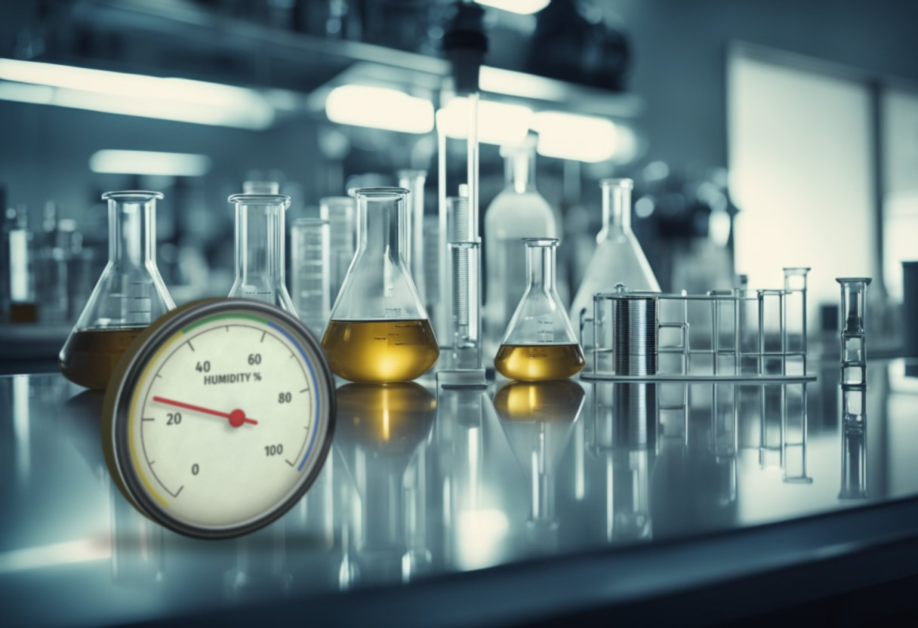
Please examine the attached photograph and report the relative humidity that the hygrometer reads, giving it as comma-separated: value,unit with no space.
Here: 25,%
